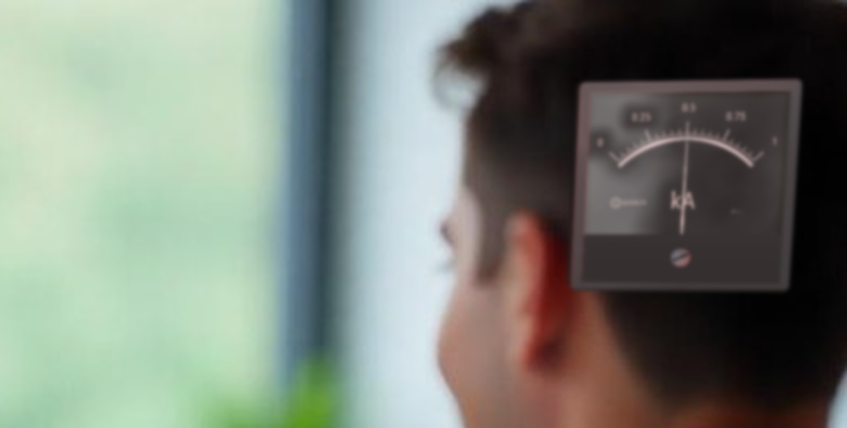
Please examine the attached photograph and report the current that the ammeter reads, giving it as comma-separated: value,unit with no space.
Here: 0.5,kA
